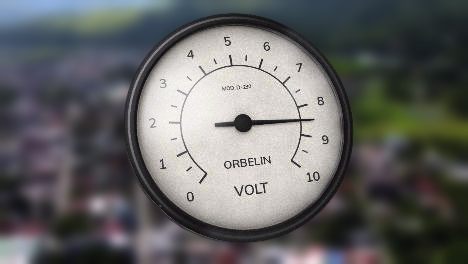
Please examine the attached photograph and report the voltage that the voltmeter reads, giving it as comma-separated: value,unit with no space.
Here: 8.5,V
